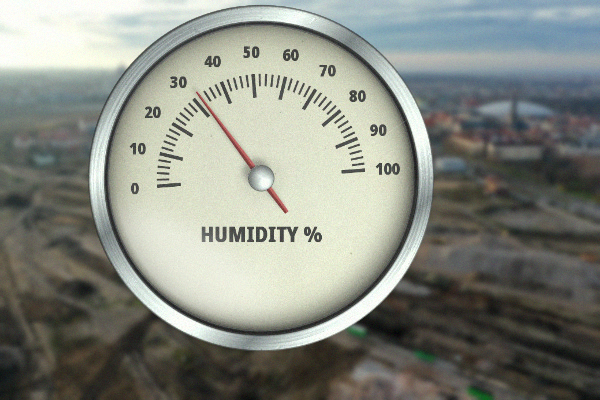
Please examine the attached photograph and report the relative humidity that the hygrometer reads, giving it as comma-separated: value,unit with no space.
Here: 32,%
